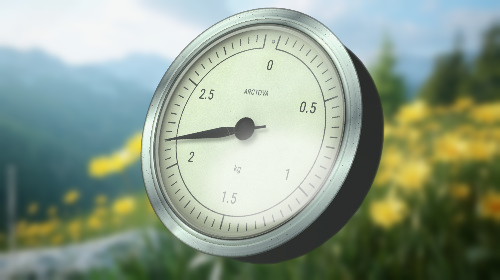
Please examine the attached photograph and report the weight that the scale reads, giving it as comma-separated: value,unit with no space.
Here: 2.15,kg
